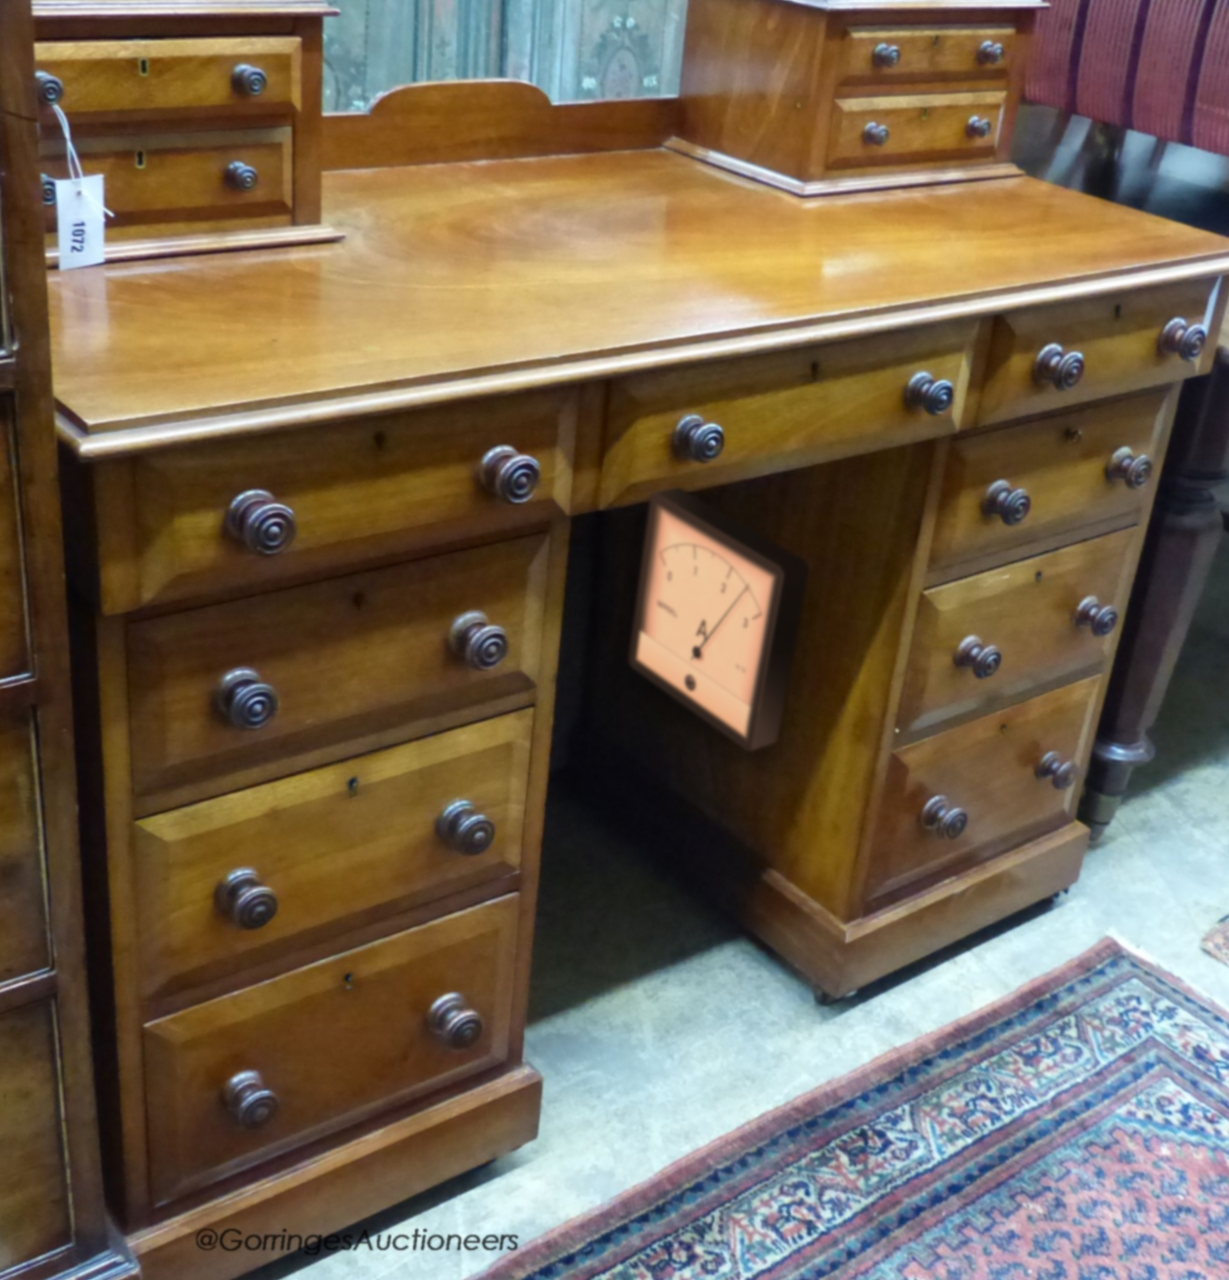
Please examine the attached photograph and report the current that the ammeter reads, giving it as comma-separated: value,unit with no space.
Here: 2.5,A
